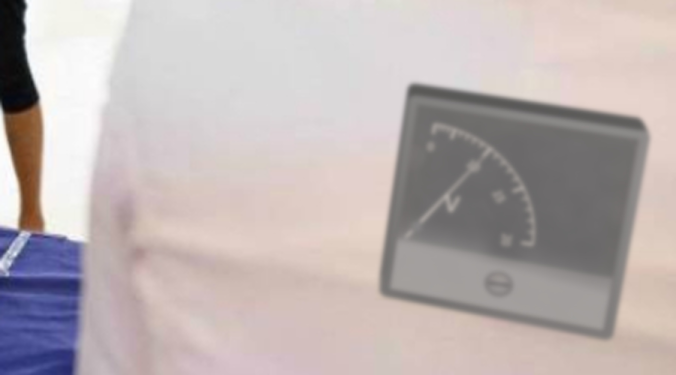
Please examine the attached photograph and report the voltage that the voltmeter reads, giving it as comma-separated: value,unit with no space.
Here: 10,V
